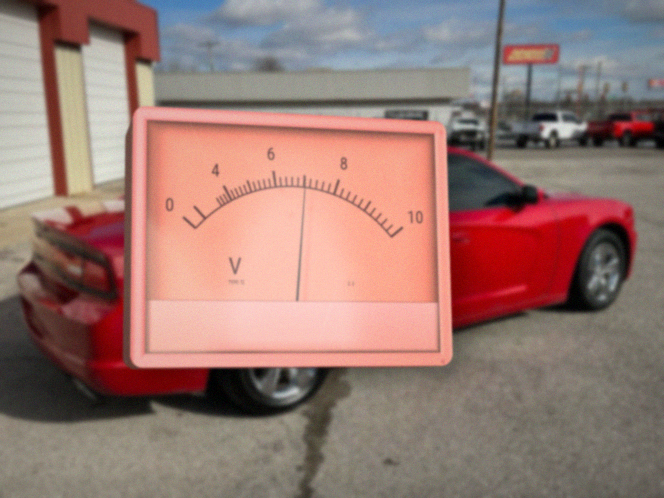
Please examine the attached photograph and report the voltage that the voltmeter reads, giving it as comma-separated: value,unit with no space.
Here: 7,V
